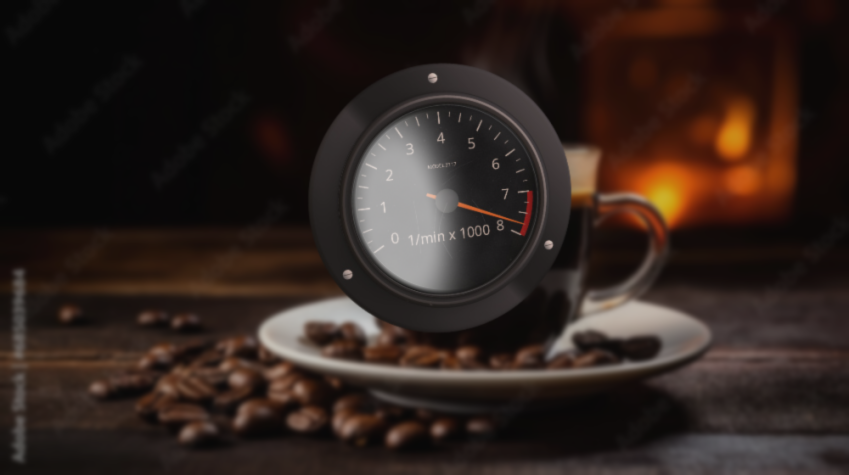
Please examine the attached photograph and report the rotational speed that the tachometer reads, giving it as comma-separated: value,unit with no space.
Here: 7750,rpm
